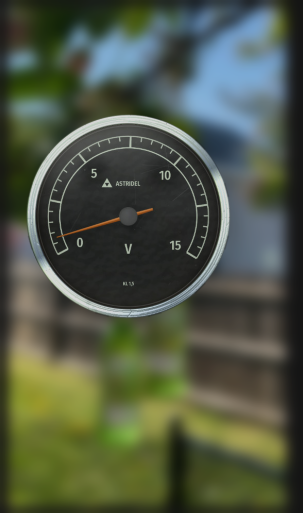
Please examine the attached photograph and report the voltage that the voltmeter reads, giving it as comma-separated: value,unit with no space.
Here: 0.75,V
